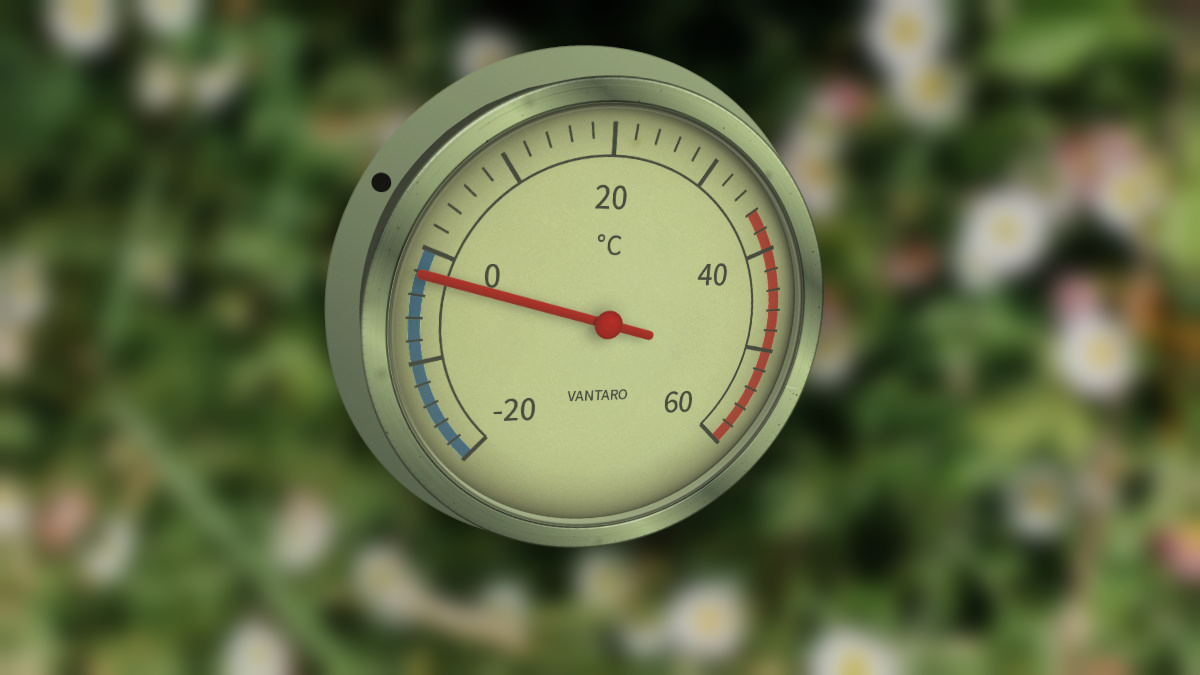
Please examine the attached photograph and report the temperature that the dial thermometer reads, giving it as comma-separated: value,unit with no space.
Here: -2,°C
